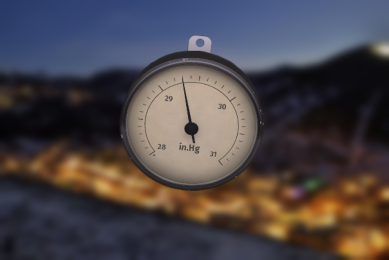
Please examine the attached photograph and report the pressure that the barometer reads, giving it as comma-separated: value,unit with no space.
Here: 29.3,inHg
